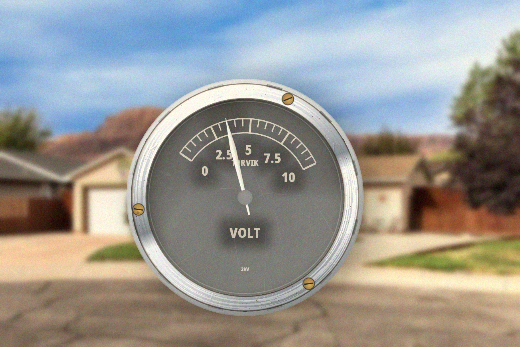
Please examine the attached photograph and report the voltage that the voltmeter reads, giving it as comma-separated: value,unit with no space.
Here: 3.5,V
